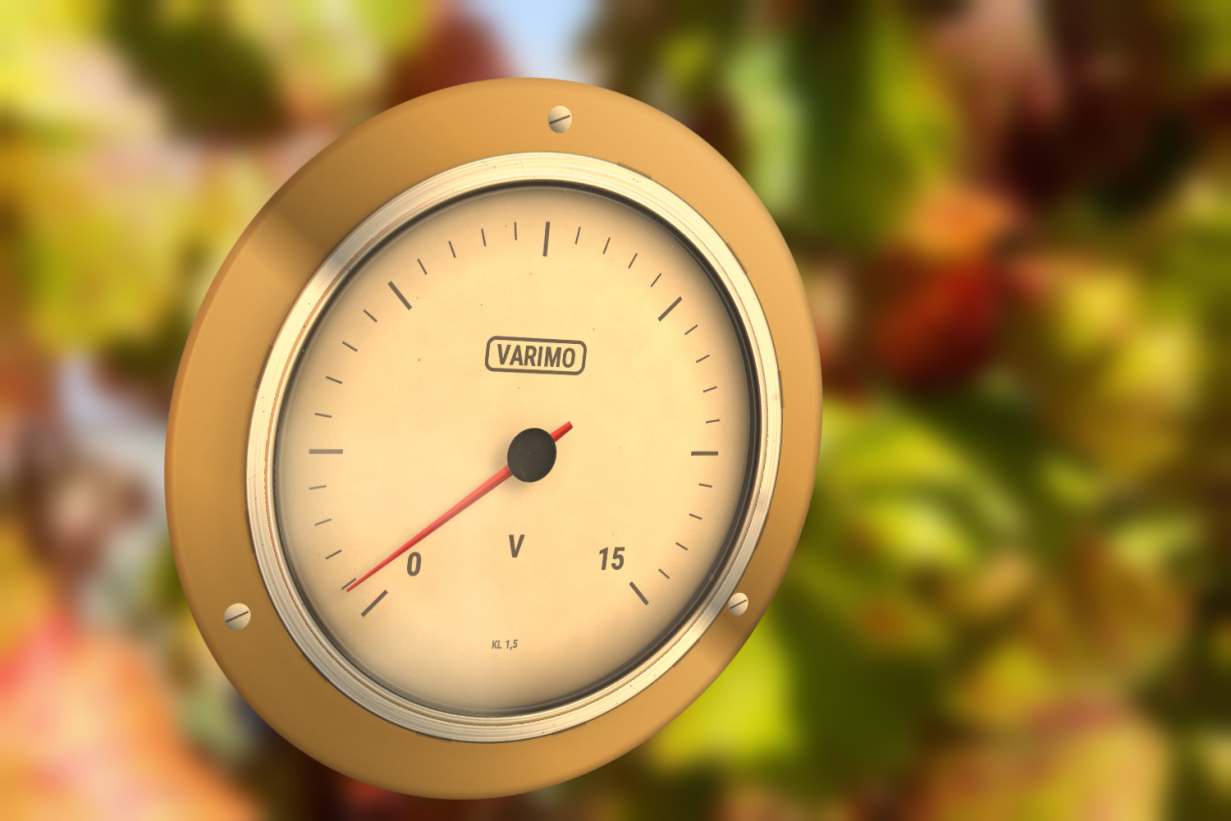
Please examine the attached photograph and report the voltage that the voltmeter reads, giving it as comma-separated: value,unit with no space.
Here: 0.5,V
